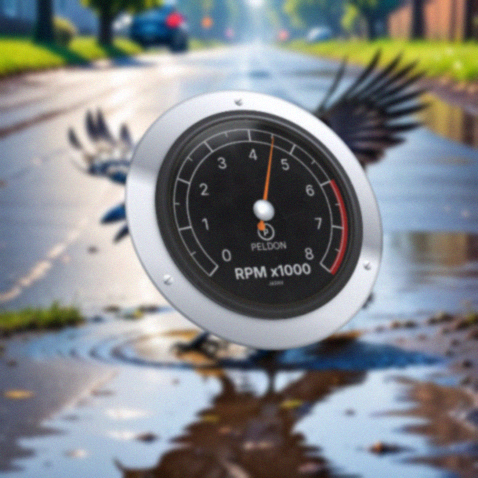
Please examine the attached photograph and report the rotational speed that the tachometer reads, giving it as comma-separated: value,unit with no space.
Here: 4500,rpm
